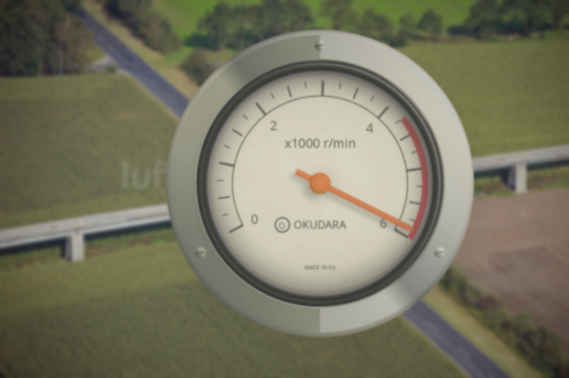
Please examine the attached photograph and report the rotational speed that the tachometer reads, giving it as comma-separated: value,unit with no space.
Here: 5875,rpm
